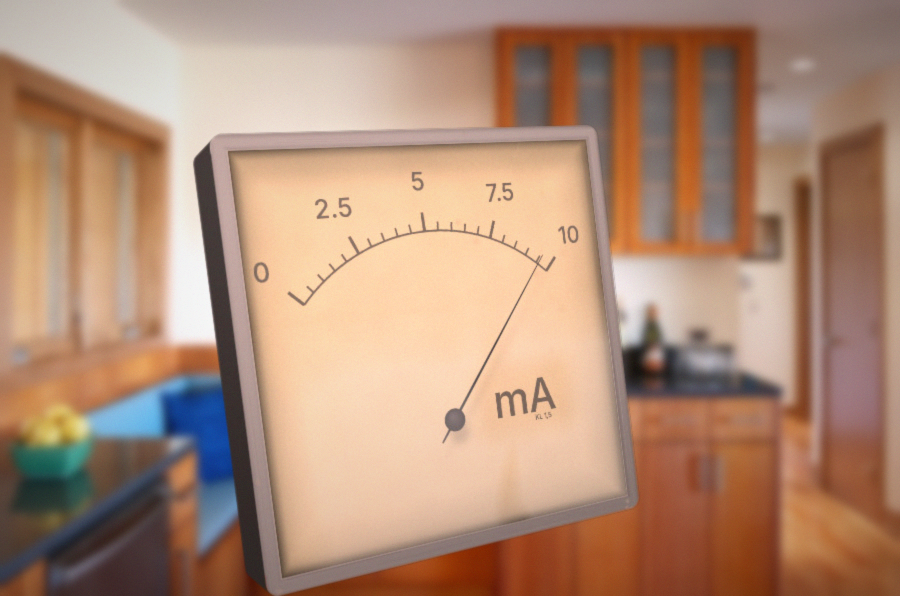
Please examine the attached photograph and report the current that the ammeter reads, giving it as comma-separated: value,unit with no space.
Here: 9.5,mA
